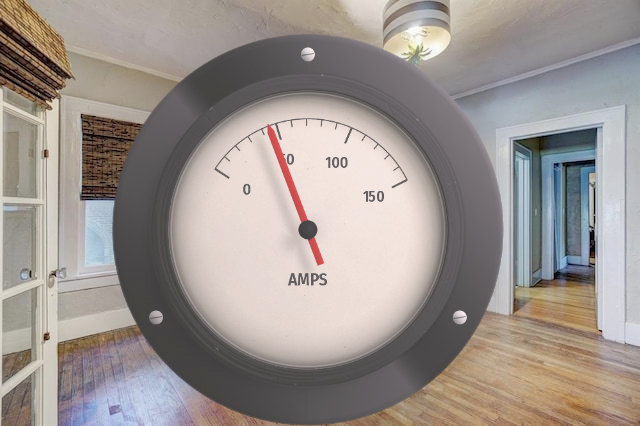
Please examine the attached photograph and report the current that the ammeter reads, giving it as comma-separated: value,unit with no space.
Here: 45,A
